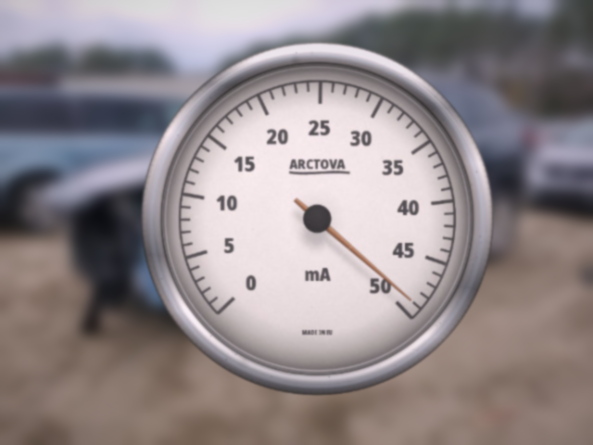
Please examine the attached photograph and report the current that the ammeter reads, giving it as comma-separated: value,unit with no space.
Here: 49,mA
